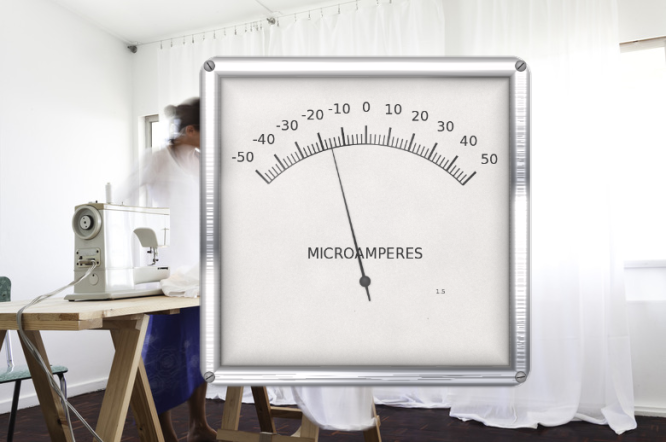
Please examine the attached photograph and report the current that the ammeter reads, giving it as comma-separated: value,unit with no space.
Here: -16,µA
